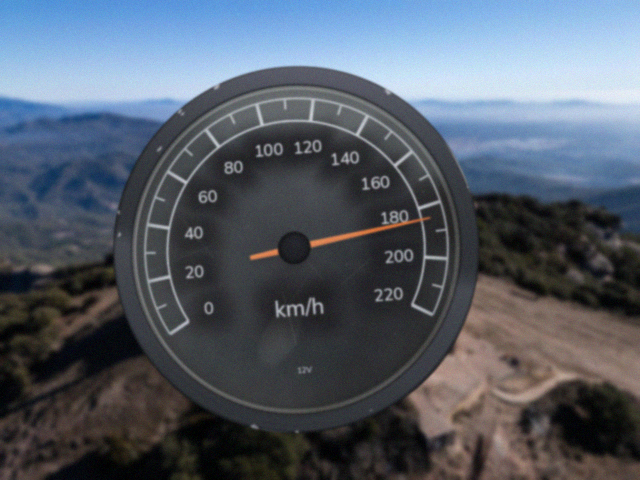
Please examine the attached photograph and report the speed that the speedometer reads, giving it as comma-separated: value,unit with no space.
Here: 185,km/h
